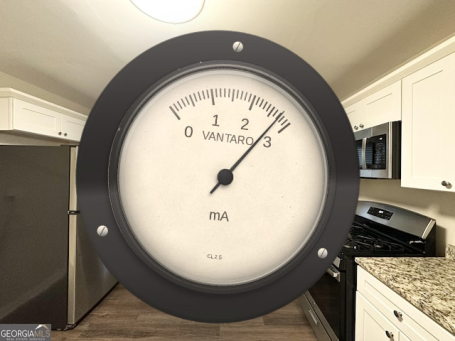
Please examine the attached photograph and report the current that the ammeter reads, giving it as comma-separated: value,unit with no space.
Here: 2.7,mA
